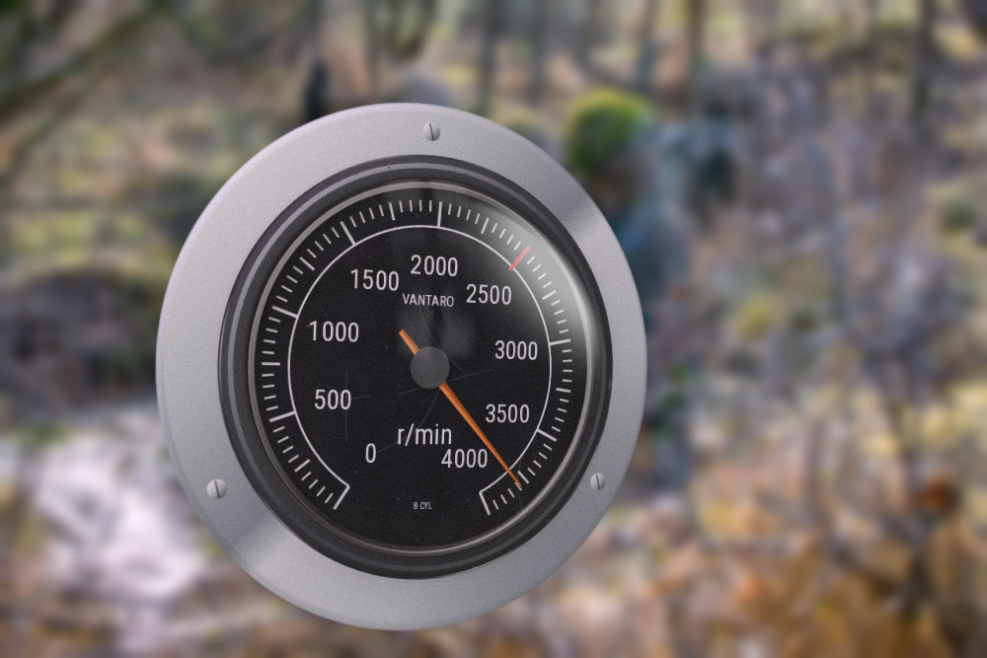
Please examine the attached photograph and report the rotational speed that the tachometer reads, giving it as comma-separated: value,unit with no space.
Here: 3800,rpm
